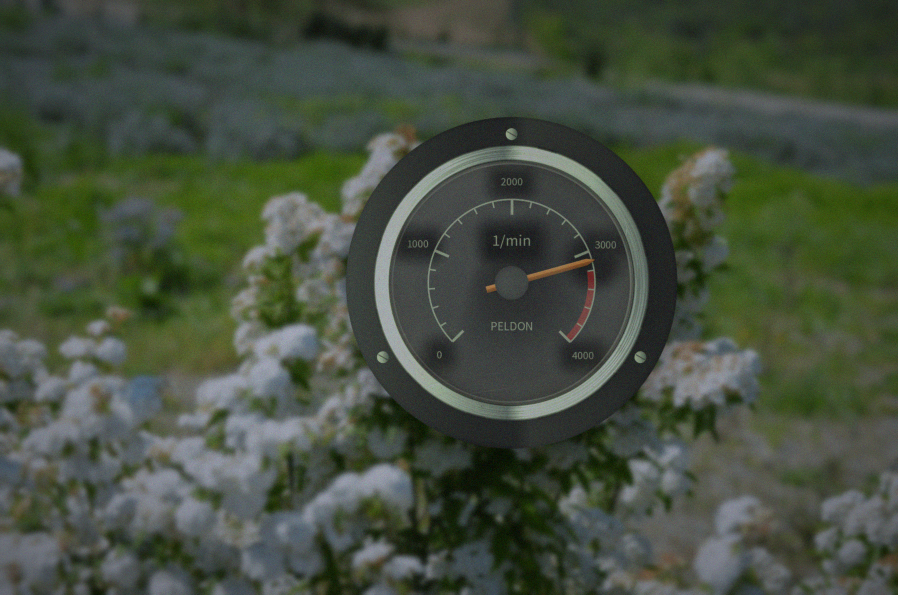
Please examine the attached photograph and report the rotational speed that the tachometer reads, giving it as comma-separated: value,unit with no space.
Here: 3100,rpm
